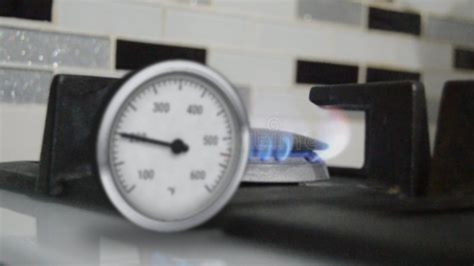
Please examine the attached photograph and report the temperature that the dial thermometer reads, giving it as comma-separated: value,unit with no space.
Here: 200,°F
